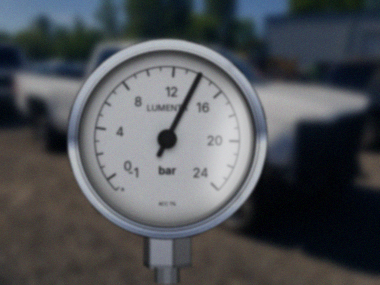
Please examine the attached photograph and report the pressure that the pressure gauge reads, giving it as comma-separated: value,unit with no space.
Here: 14,bar
